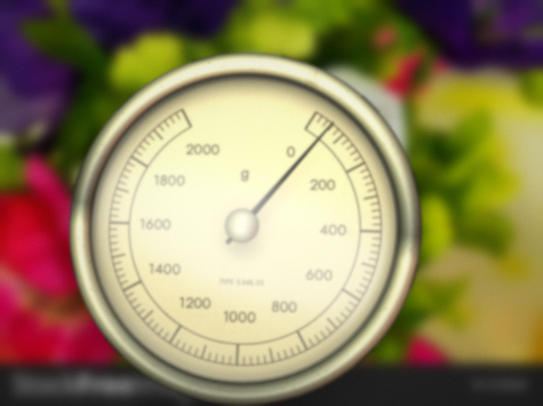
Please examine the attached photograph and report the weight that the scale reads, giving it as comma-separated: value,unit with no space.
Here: 60,g
